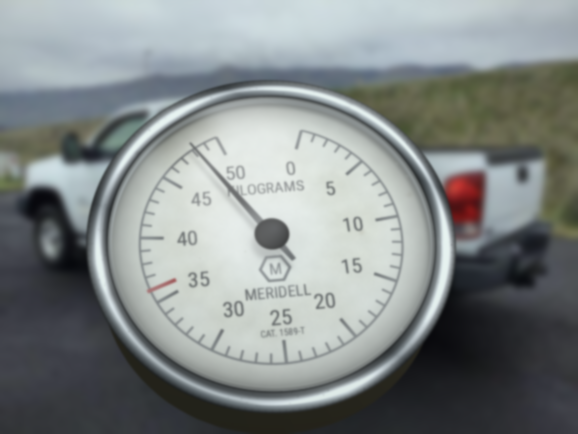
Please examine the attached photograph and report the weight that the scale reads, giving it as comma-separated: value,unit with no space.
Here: 48,kg
